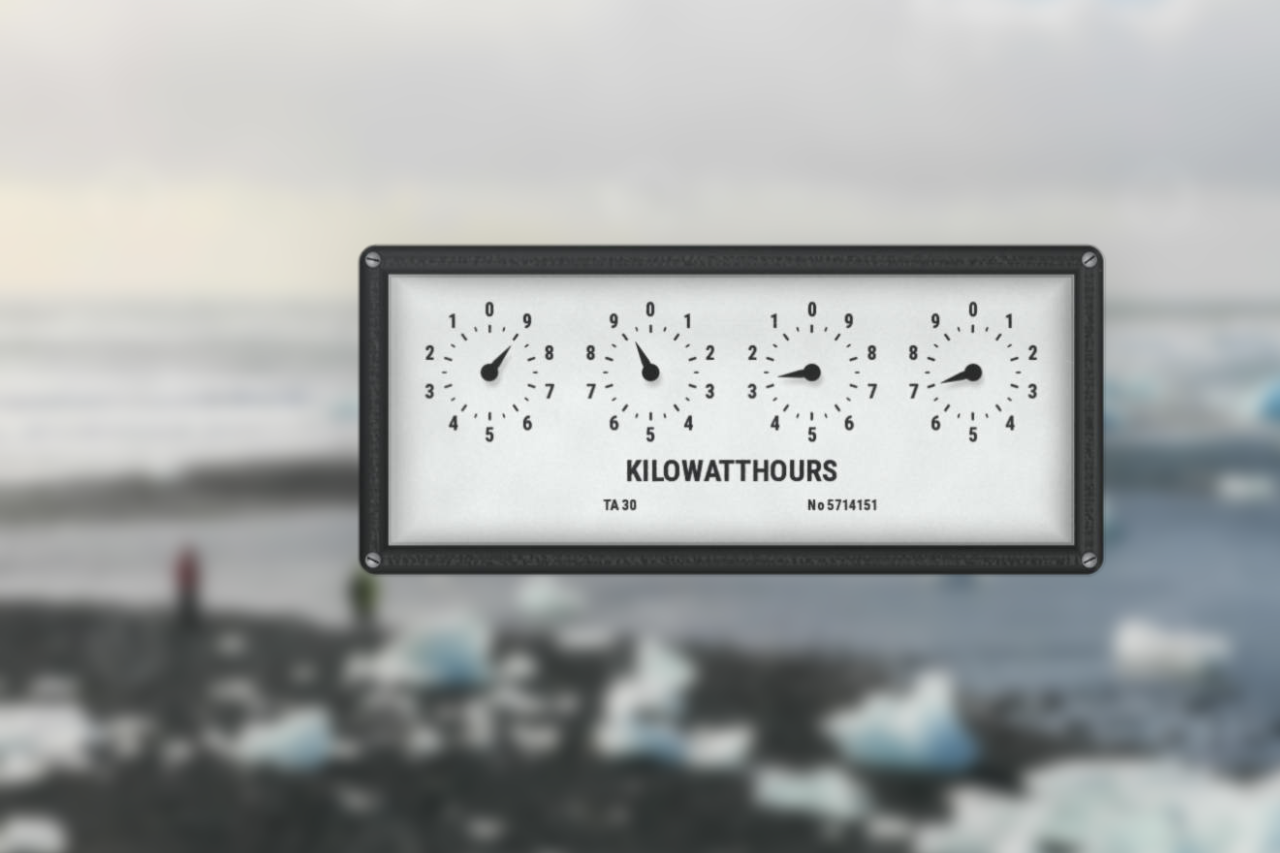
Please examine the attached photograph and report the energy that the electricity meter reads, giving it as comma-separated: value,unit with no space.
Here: 8927,kWh
